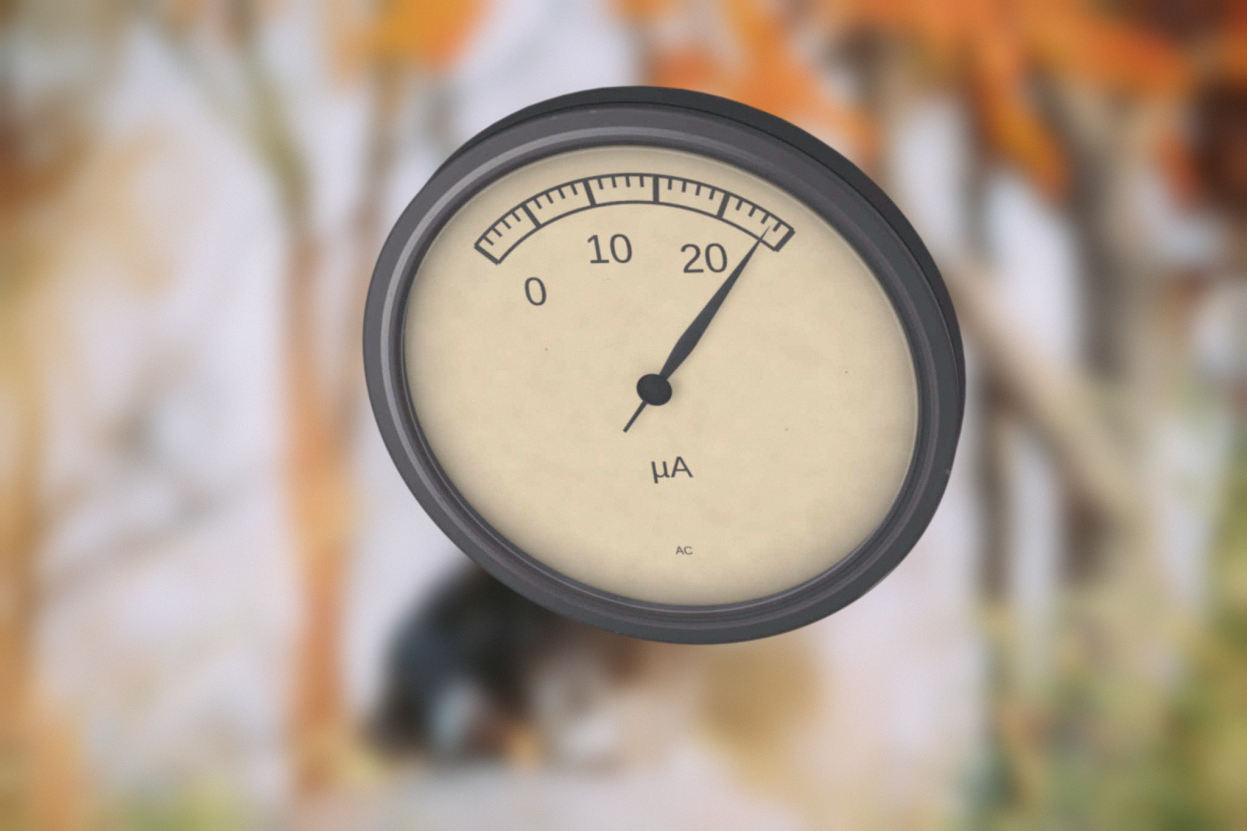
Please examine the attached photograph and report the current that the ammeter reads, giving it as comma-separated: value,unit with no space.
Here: 23.5,µA
